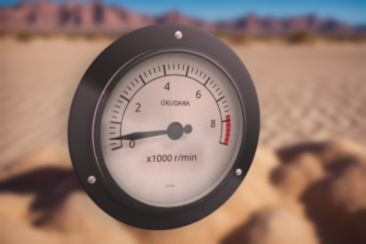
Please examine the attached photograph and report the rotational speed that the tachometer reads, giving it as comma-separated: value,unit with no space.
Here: 400,rpm
